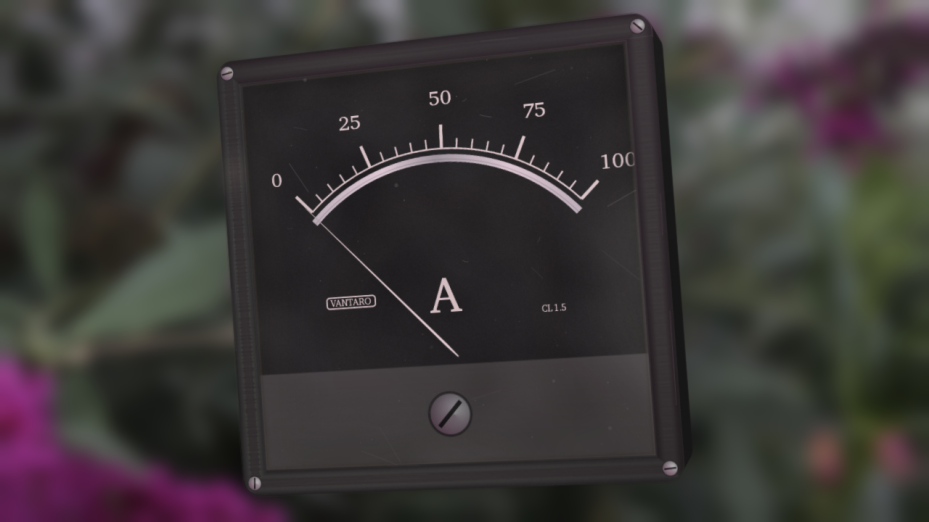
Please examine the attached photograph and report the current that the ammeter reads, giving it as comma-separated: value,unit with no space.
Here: 0,A
